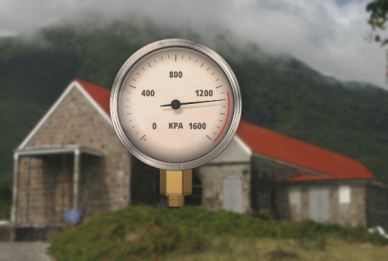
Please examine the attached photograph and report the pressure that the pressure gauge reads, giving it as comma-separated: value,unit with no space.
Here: 1300,kPa
